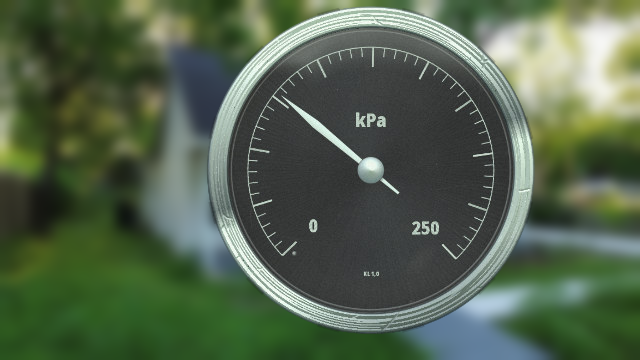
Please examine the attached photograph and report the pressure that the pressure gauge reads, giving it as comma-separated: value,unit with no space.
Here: 77.5,kPa
